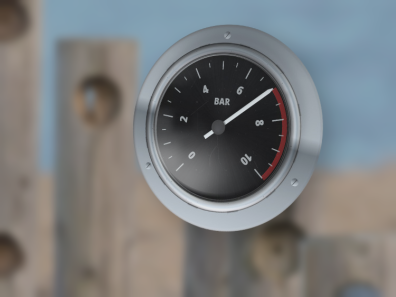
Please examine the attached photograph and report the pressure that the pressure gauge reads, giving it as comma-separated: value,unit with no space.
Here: 7,bar
